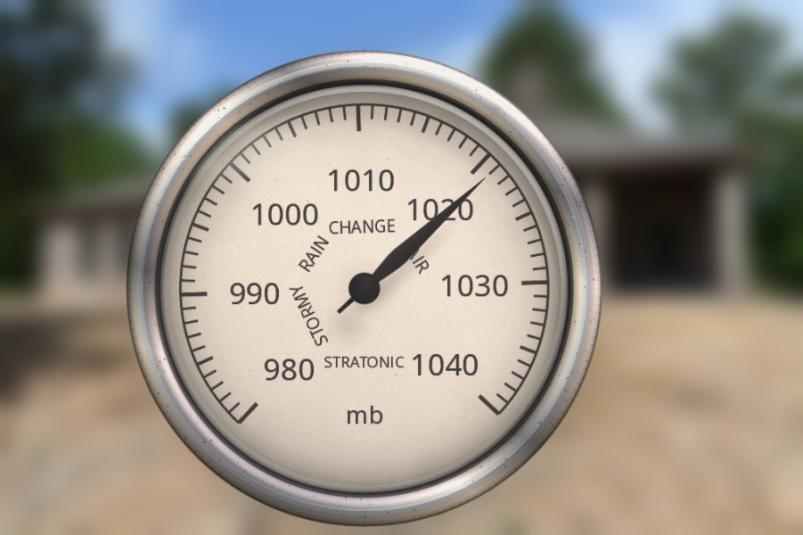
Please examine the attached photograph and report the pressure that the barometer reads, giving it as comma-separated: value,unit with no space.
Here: 1021,mbar
